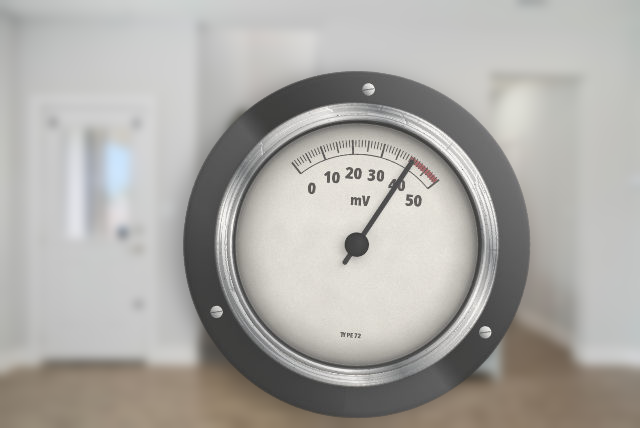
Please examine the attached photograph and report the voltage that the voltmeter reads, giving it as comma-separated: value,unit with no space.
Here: 40,mV
